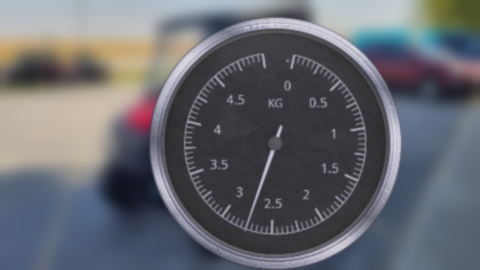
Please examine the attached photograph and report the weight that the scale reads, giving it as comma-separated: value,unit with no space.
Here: 2.75,kg
